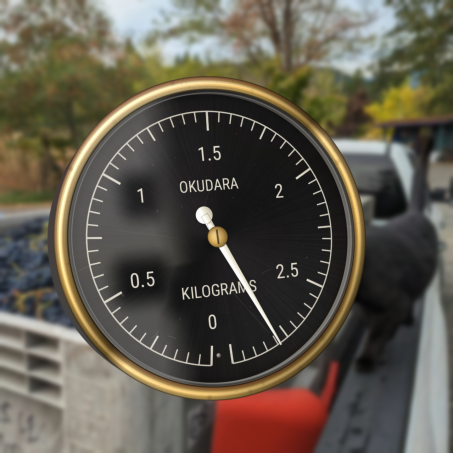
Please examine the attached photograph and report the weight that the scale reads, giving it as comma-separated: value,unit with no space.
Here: 2.8,kg
